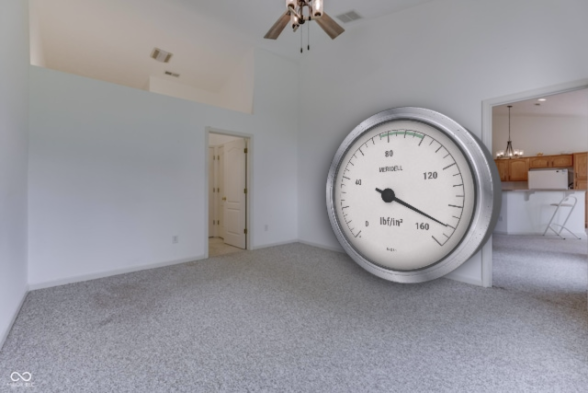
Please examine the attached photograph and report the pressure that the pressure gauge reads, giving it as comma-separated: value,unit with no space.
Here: 150,psi
